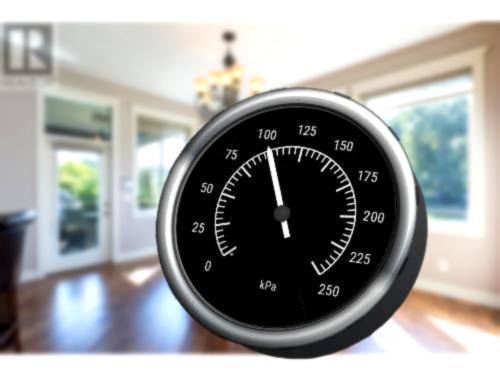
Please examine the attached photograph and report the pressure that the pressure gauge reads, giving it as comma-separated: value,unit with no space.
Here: 100,kPa
